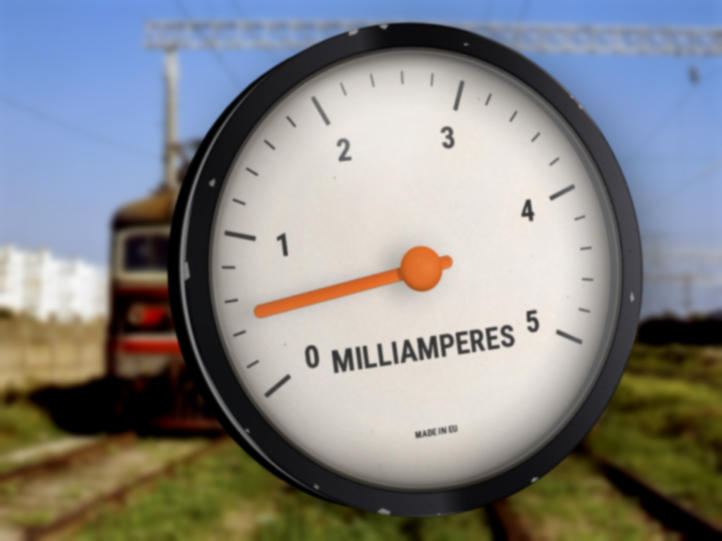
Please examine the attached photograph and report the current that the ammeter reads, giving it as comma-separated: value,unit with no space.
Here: 0.5,mA
